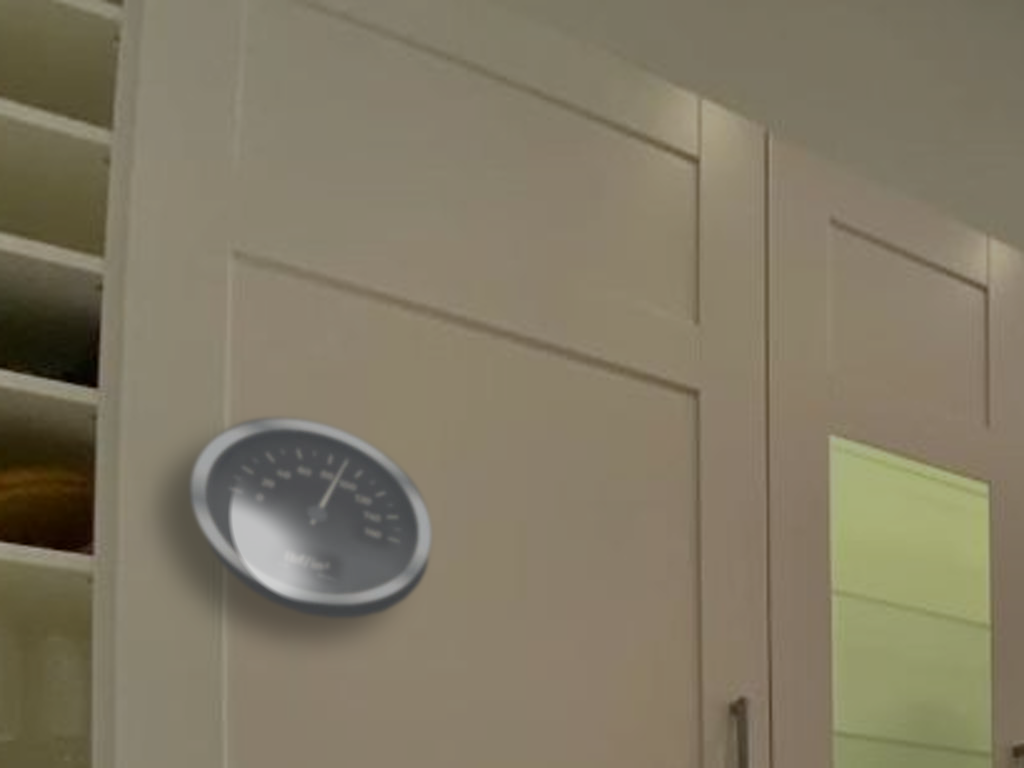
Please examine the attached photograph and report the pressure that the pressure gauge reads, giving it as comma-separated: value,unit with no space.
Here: 90,psi
